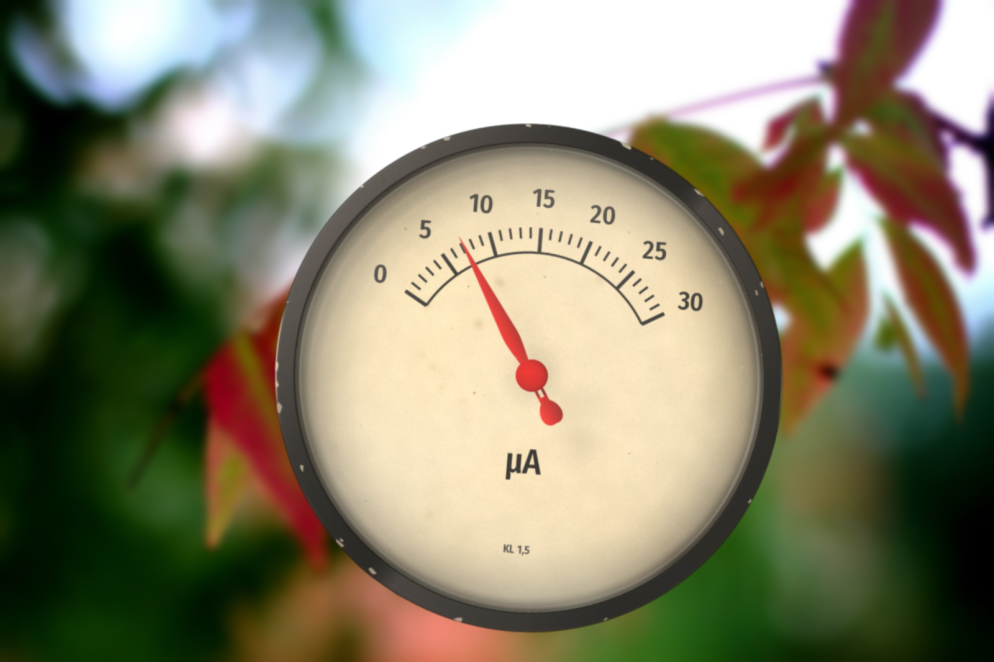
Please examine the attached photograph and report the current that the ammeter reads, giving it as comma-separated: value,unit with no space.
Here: 7,µA
